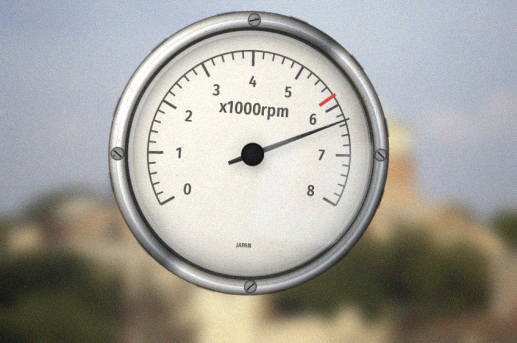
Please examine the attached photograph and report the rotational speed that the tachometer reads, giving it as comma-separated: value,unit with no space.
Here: 6300,rpm
